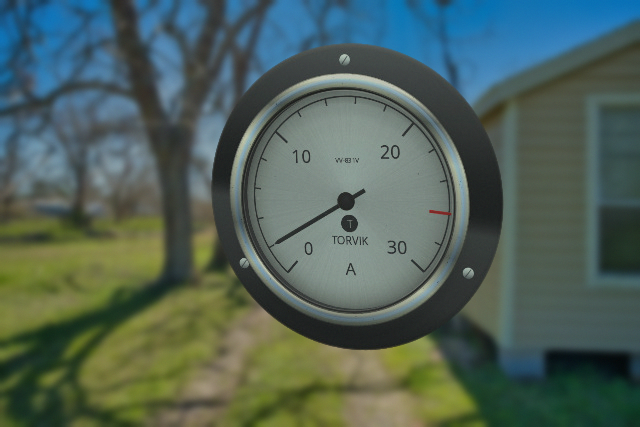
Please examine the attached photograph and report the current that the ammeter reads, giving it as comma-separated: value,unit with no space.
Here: 2,A
